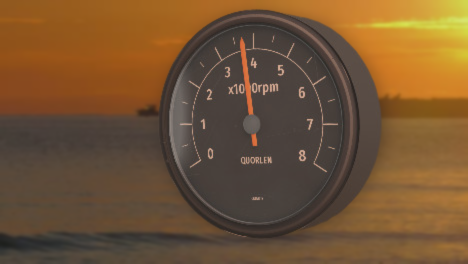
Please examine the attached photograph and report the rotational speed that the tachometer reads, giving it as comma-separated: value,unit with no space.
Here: 3750,rpm
